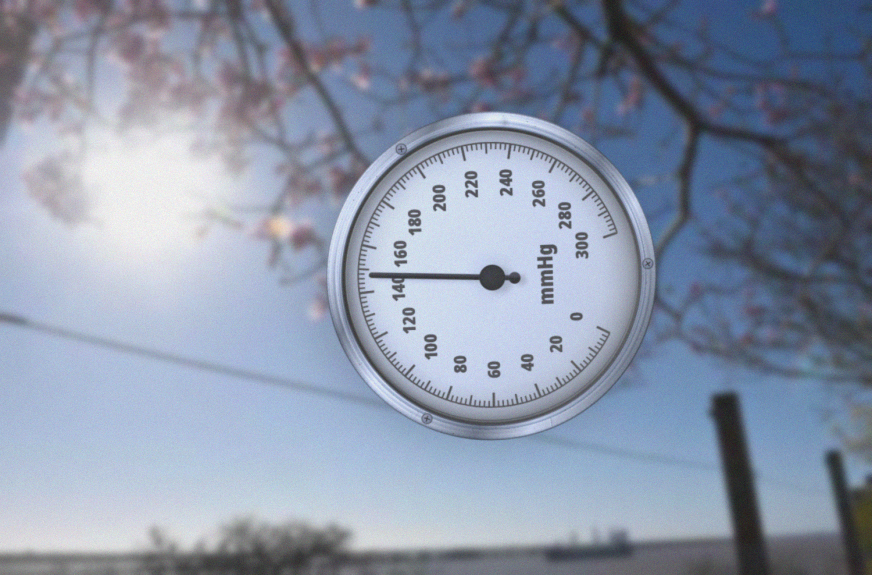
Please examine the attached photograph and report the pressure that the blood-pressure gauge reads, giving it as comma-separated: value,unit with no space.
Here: 148,mmHg
